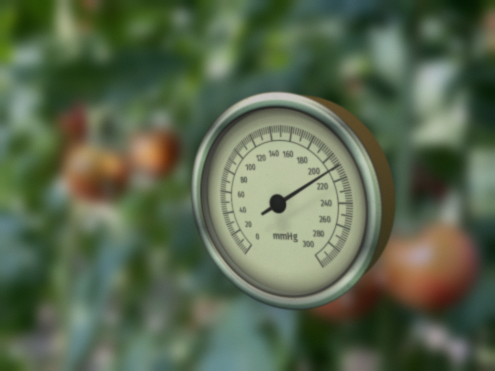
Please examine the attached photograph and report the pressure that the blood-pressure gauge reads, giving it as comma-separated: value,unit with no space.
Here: 210,mmHg
